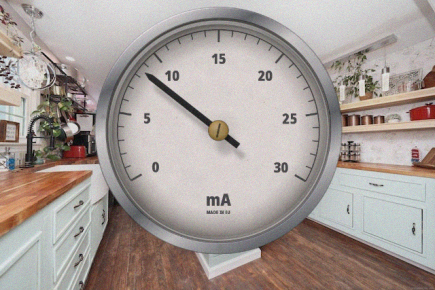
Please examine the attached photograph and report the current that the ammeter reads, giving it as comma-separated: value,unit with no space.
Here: 8.5,mA
